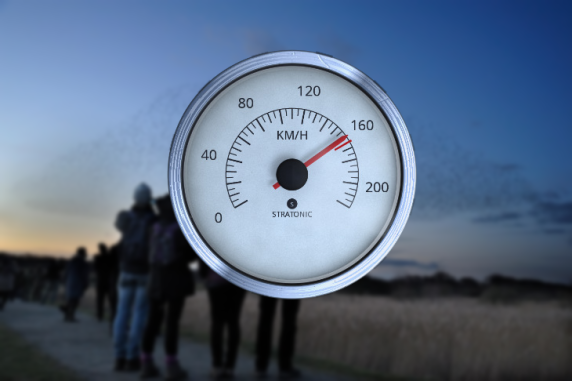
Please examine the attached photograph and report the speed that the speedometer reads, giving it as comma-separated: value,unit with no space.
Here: 160,km/h
